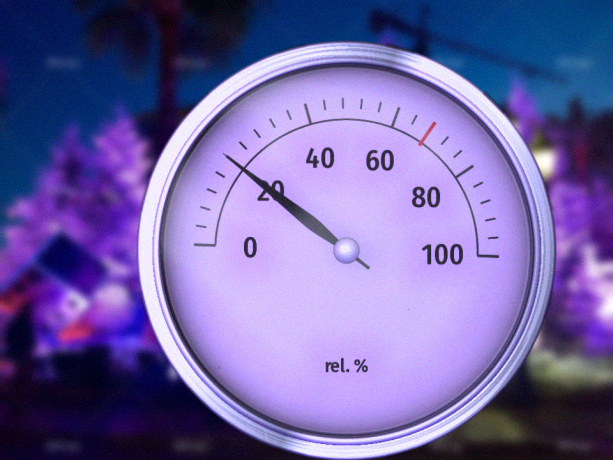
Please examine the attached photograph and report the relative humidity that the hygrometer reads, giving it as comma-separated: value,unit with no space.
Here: 20,%
